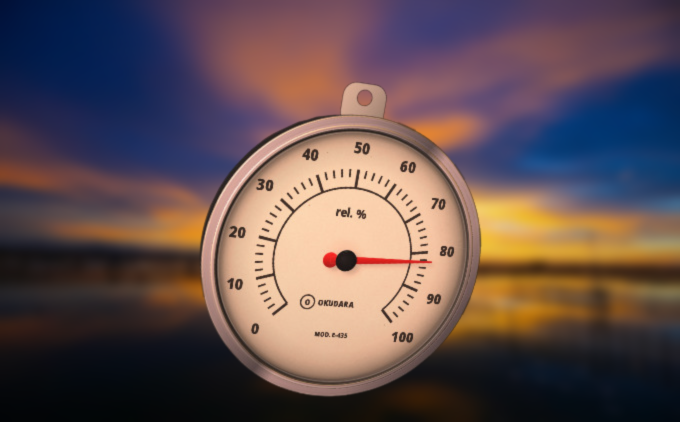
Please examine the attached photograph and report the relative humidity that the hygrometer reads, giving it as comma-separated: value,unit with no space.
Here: 82,%
